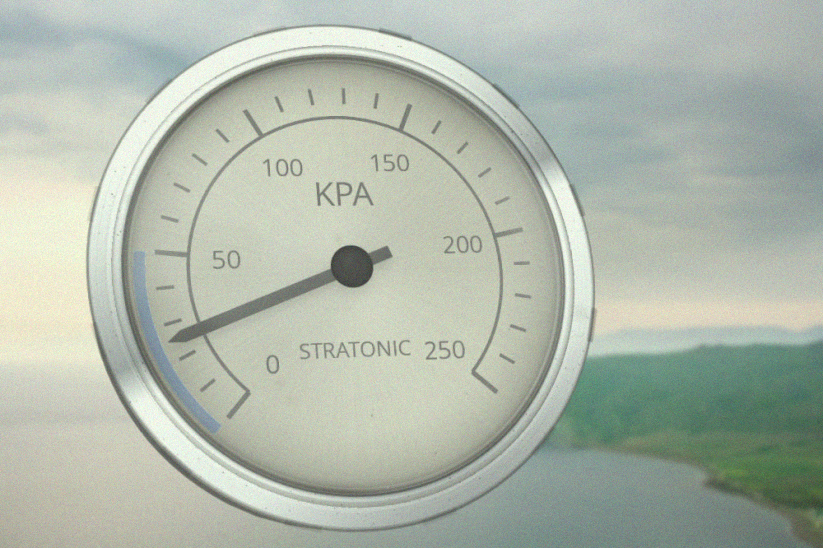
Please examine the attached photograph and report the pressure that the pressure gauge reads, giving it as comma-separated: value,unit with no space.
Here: 25,kPa
